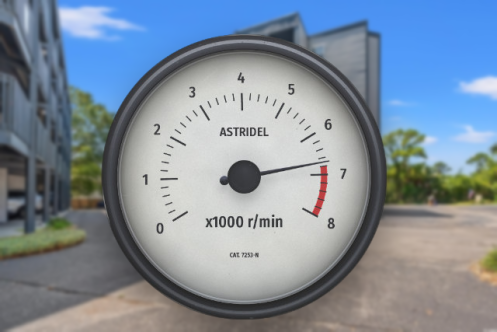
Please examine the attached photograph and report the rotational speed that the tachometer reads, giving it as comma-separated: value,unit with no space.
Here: 6700,rpm
